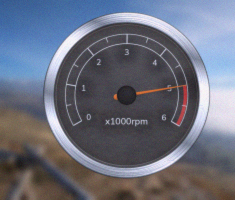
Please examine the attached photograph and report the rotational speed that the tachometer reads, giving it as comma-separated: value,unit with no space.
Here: 5000,rpm
